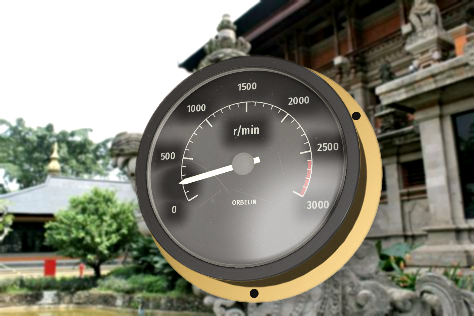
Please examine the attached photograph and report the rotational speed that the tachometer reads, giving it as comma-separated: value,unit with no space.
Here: 200,rpm
